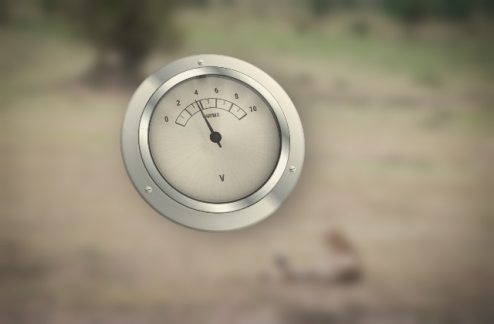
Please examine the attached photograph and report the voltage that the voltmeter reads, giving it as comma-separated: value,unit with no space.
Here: 3.5,V
